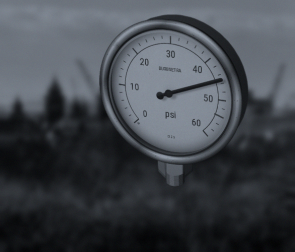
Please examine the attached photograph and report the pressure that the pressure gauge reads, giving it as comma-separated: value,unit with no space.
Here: 45,psi
